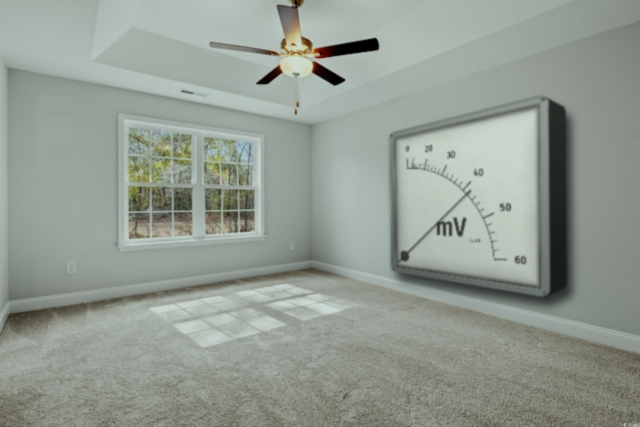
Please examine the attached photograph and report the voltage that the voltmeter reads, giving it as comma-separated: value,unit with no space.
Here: 42,mV
